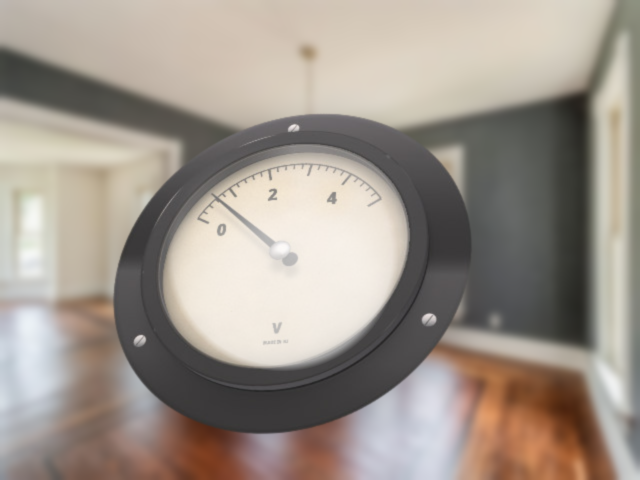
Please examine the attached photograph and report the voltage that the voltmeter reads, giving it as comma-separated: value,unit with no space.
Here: 0.6,V
